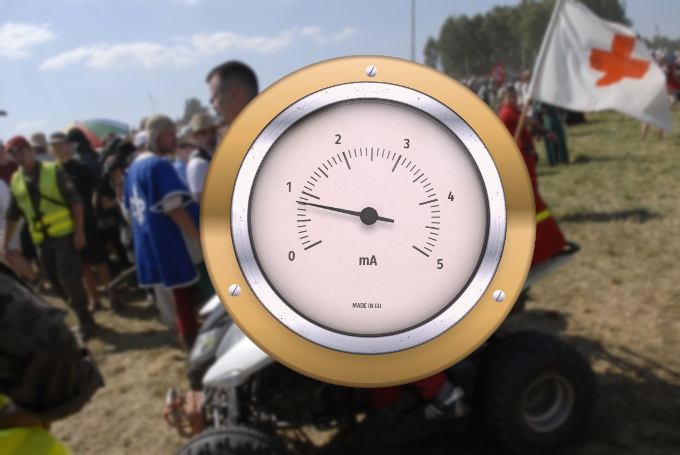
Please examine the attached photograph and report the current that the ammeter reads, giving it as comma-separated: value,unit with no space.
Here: 0.8,mA
